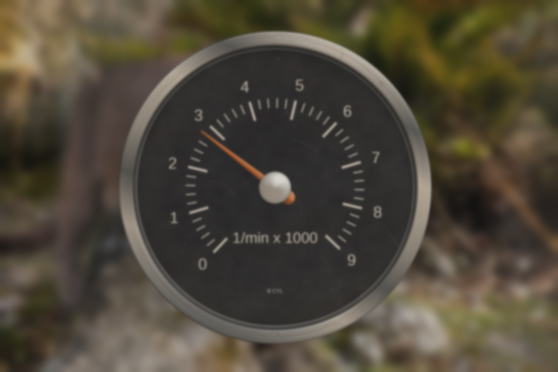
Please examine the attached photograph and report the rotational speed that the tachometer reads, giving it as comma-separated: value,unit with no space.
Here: 2800,rpm
